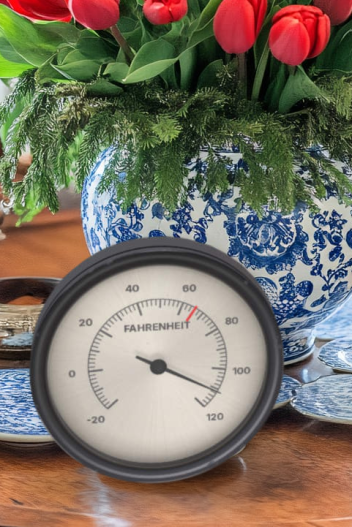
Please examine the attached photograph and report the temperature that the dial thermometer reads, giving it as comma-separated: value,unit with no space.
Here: 110,°F
